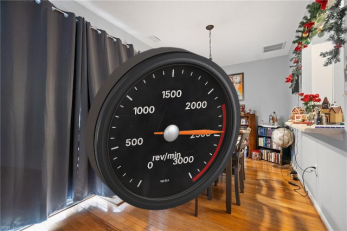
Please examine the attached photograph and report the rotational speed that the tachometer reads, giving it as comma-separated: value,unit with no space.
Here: 2450,rpm
